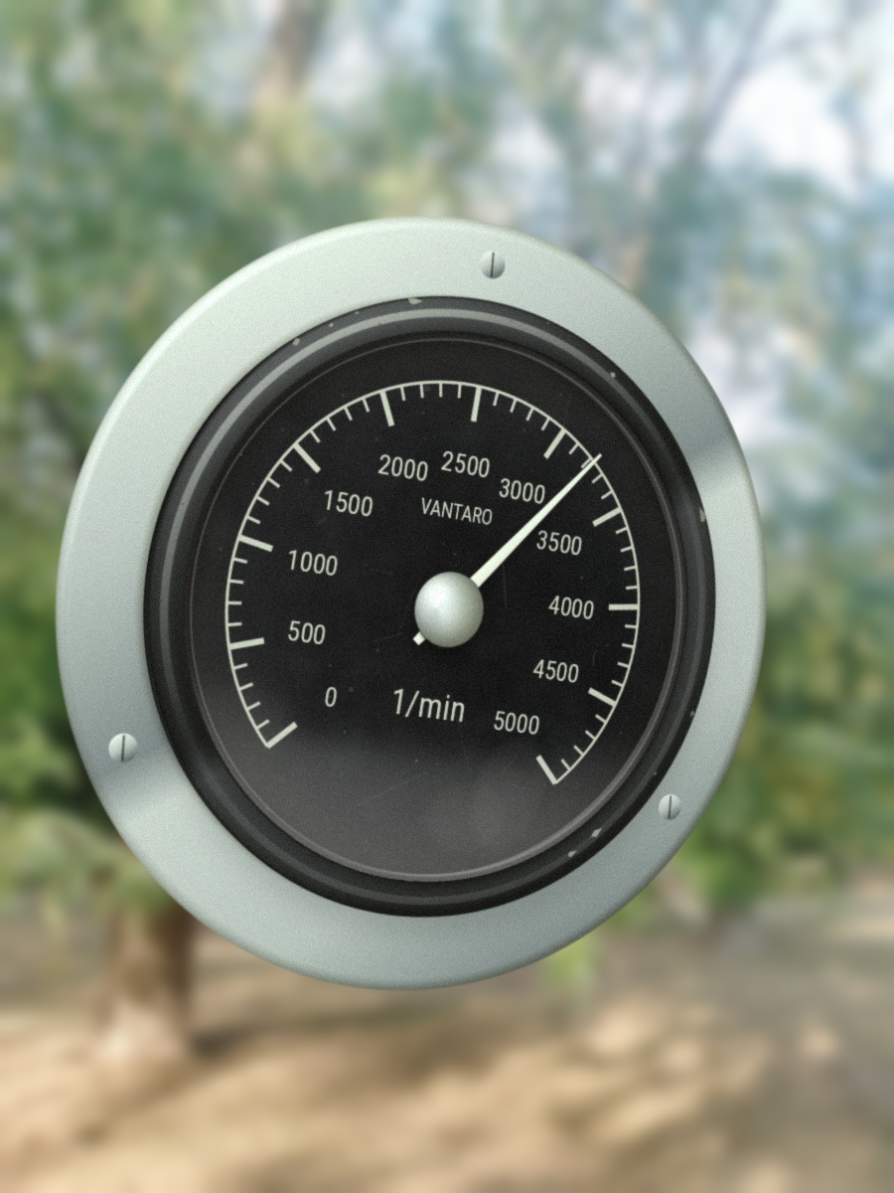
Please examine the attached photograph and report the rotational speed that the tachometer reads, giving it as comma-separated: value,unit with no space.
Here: 3200,rpm
